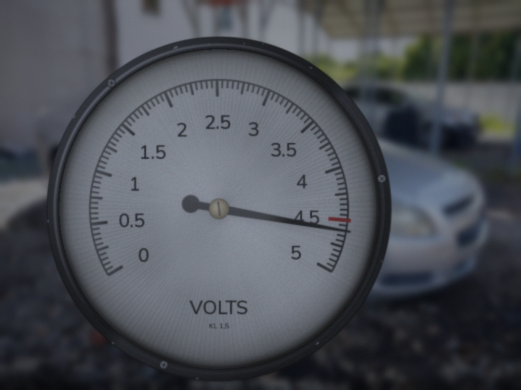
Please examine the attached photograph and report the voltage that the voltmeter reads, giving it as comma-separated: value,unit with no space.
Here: 4.6,V
